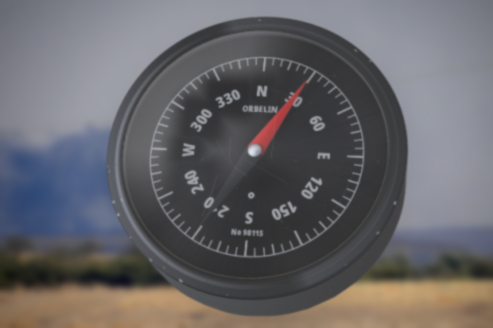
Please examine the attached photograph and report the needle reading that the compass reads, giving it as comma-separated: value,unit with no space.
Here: 30,°
